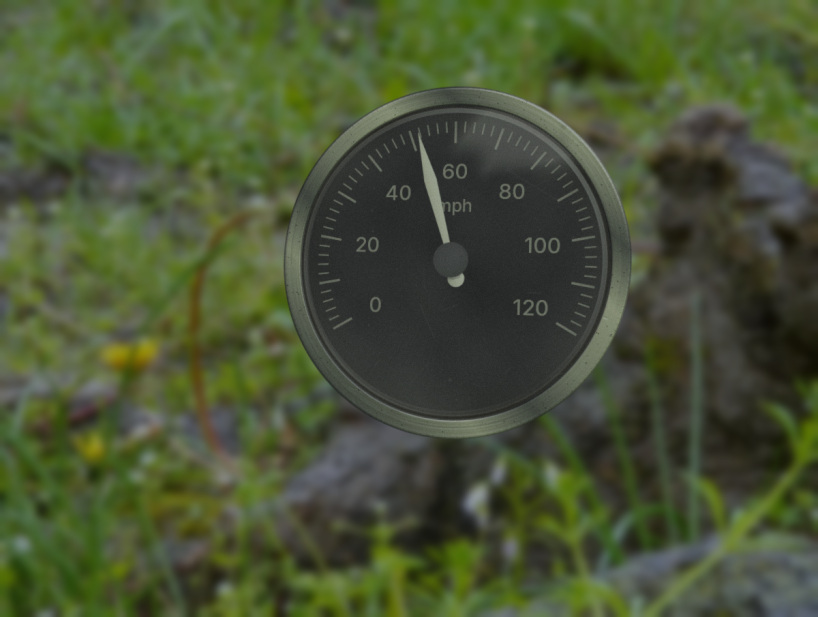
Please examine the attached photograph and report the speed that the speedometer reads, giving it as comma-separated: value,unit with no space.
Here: 52,mph
